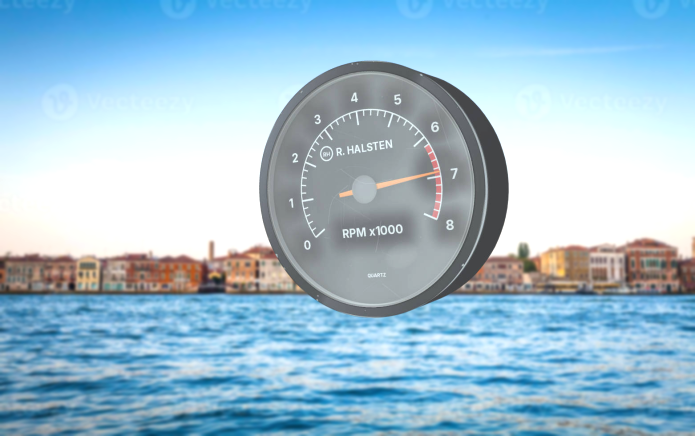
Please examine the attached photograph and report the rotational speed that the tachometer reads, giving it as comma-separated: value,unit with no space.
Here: 6900,rpm
